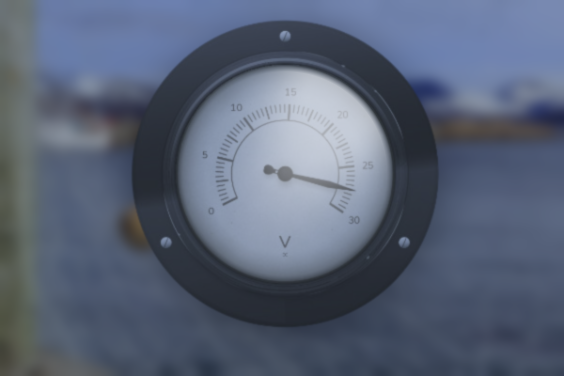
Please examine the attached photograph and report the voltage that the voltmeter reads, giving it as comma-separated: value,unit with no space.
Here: 27.5,V
